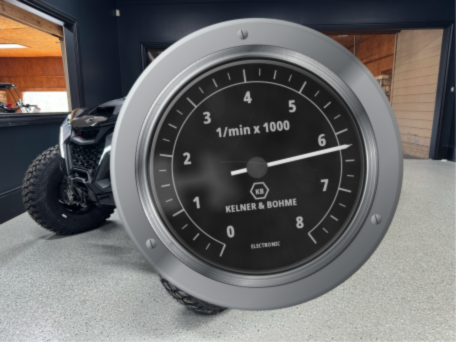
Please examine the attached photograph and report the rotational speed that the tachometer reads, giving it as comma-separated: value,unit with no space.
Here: 6250,rpm
